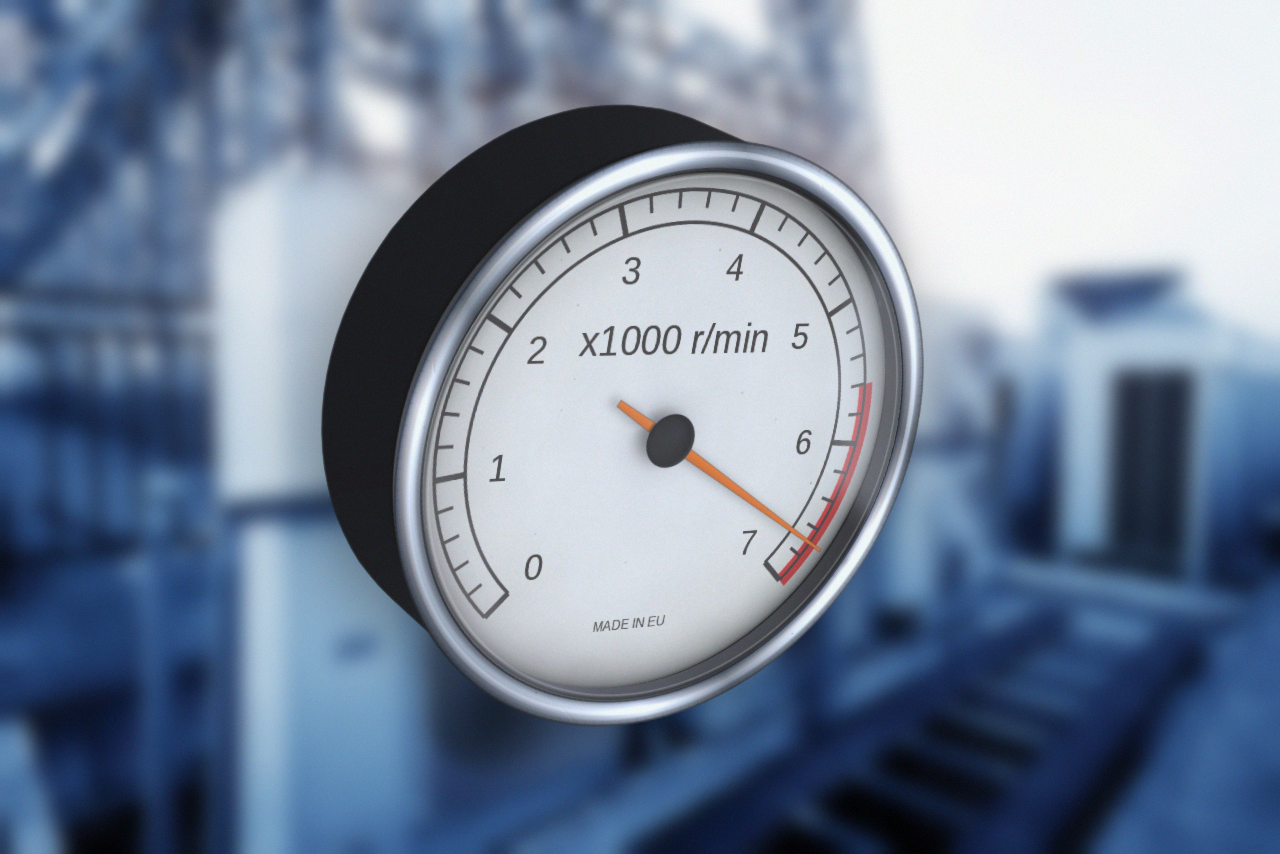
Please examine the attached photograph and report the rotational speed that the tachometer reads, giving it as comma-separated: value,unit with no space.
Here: 6700,rpm
